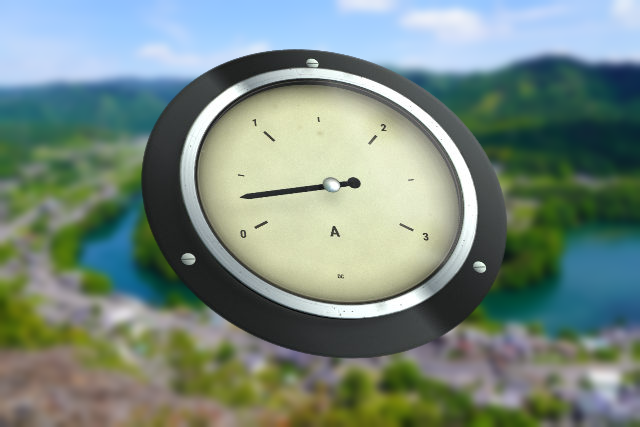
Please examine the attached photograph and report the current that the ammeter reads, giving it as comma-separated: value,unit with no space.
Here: 0.25,A
